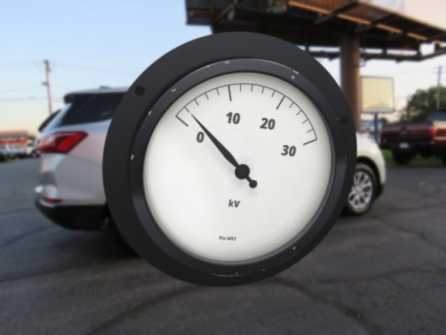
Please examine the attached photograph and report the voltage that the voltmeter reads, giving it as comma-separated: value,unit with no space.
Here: 2,kV
